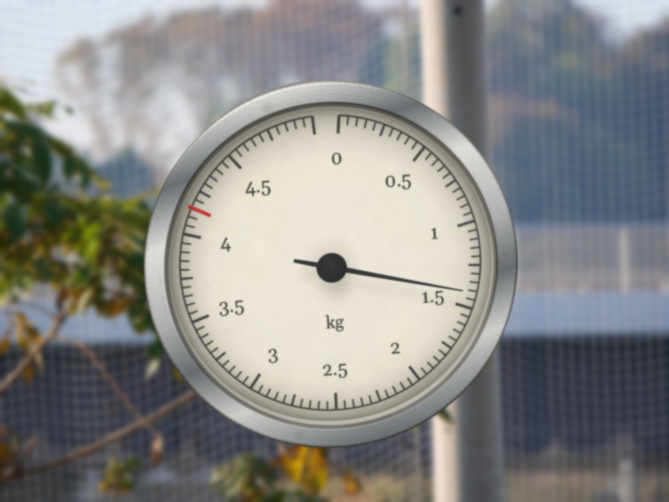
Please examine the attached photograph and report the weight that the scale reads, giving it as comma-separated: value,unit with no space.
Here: 1.4,kg
